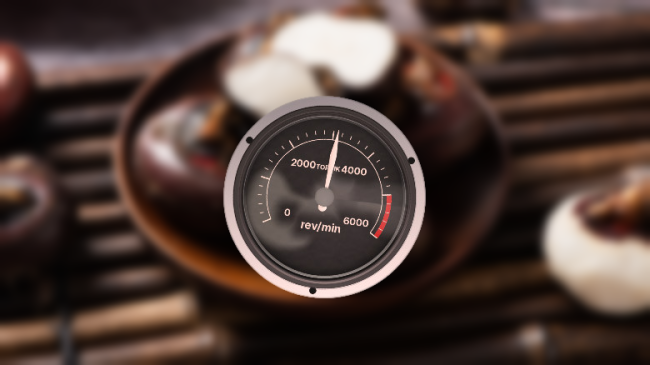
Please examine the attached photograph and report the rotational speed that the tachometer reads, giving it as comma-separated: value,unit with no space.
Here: 3100,rpm
